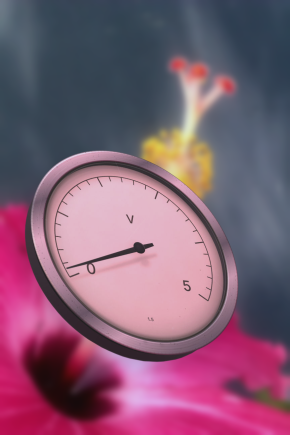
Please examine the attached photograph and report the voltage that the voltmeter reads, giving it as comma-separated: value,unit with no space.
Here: 0.1,V
